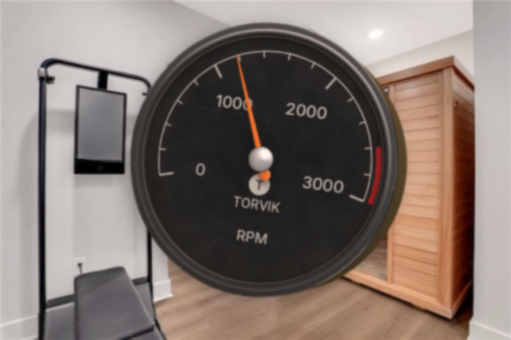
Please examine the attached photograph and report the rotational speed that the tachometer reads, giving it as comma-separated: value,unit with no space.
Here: 1200,rpm
